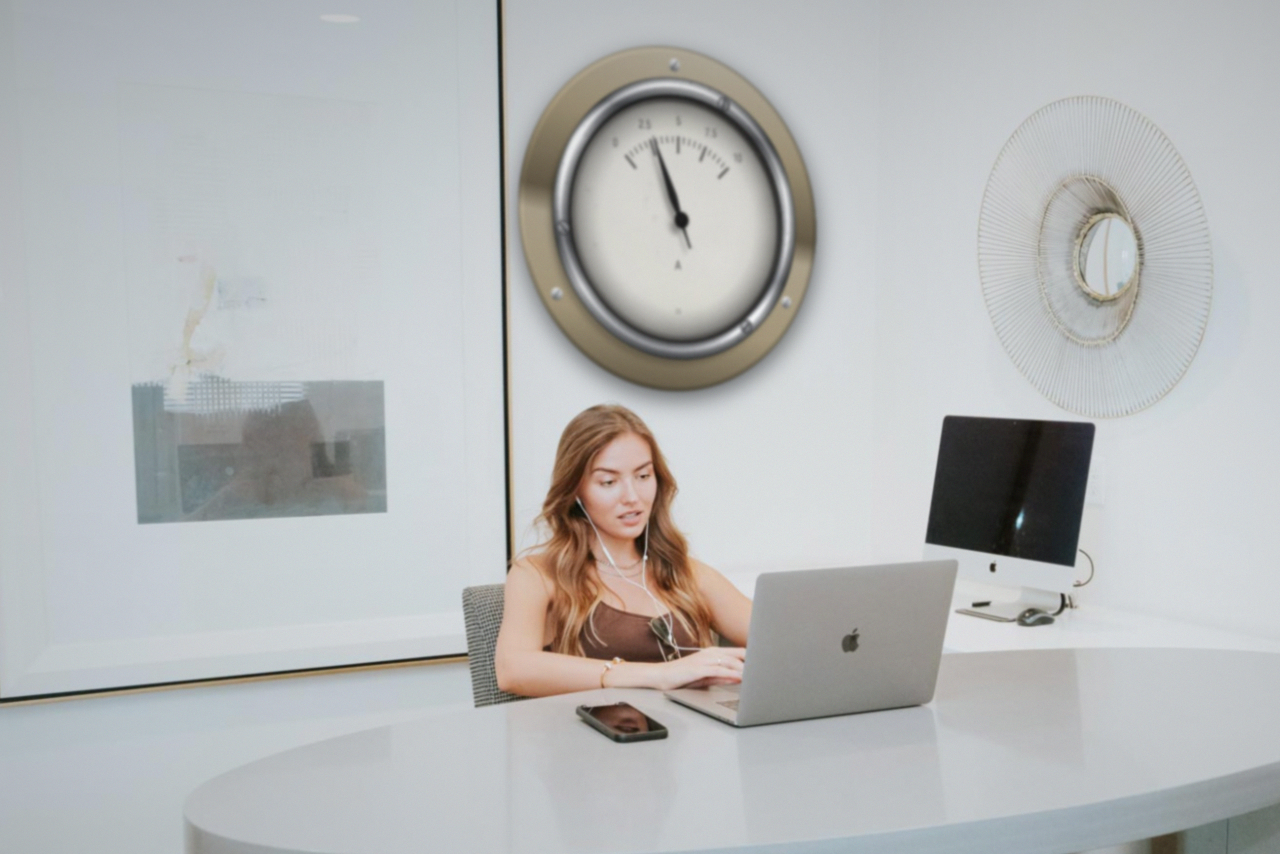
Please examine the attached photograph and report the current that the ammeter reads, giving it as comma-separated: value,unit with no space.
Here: 2.5,A
